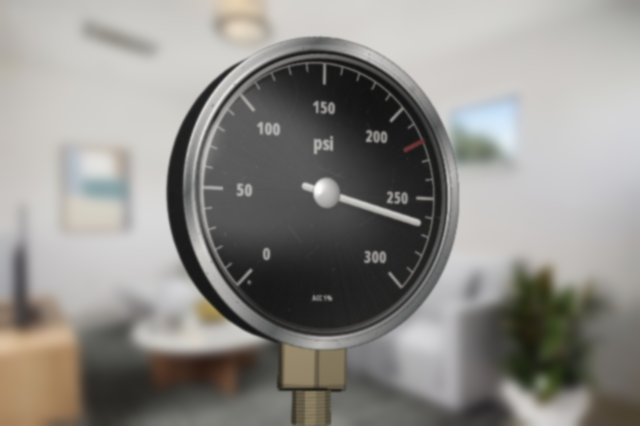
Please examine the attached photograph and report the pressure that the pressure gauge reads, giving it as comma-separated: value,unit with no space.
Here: 265,psi
